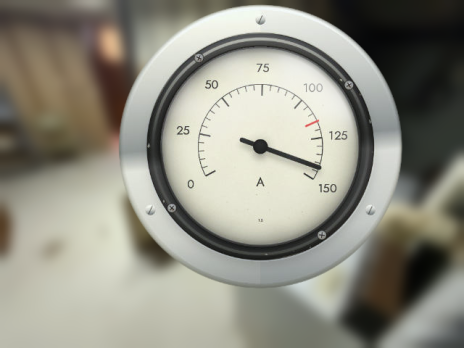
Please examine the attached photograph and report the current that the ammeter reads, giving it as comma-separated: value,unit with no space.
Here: 142.5,A
